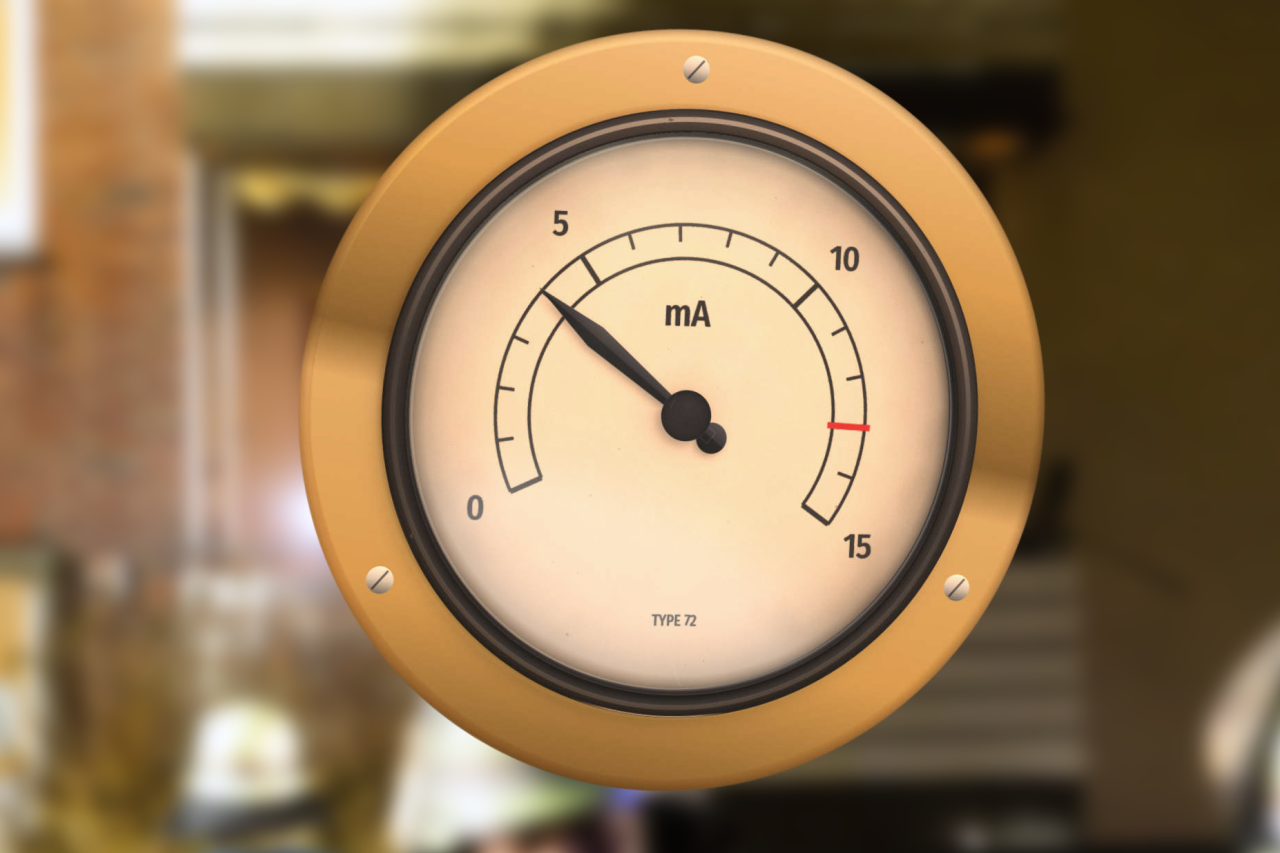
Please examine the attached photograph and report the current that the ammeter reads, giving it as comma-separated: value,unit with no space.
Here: 4,mA
